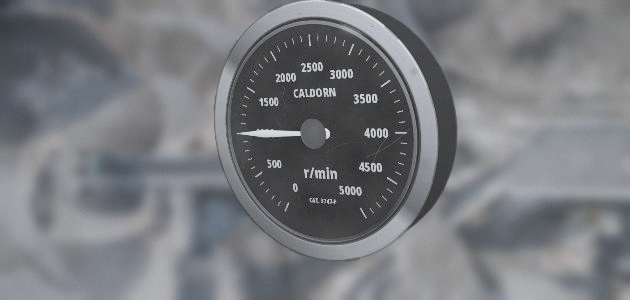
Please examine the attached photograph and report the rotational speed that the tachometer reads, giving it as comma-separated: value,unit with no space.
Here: 1000,rpm
